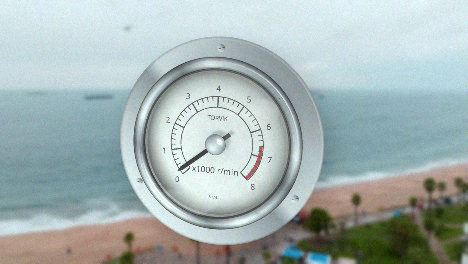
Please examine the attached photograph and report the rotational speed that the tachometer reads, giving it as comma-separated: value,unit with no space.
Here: 200,rpm
